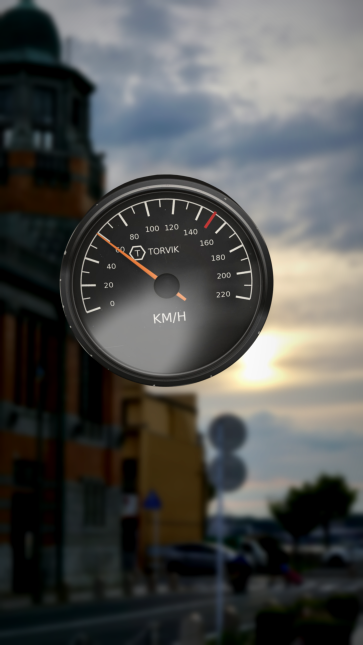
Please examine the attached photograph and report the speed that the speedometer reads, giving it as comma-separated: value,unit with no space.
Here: 60,km/h
